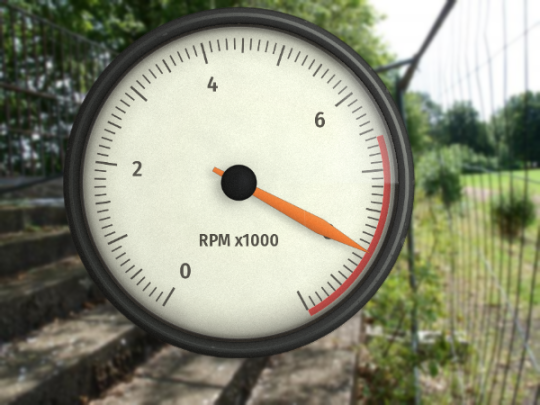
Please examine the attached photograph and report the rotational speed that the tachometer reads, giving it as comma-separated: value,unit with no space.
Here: 8000,rpm
